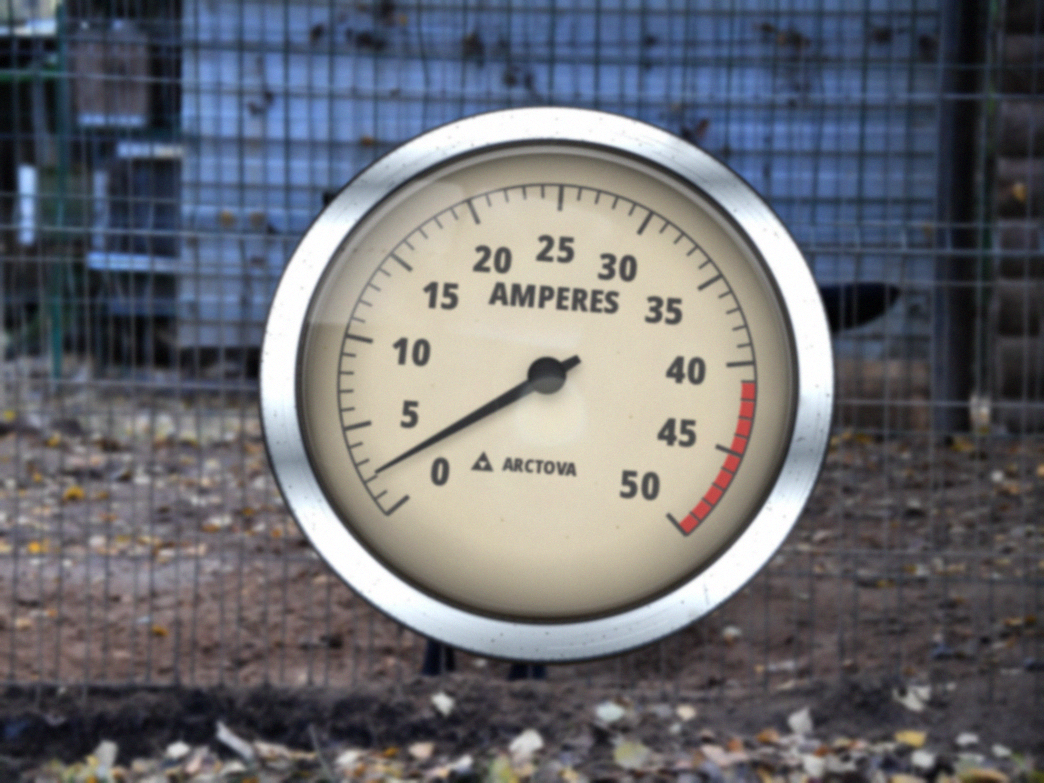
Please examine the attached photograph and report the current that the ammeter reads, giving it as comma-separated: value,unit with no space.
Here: 2,A
